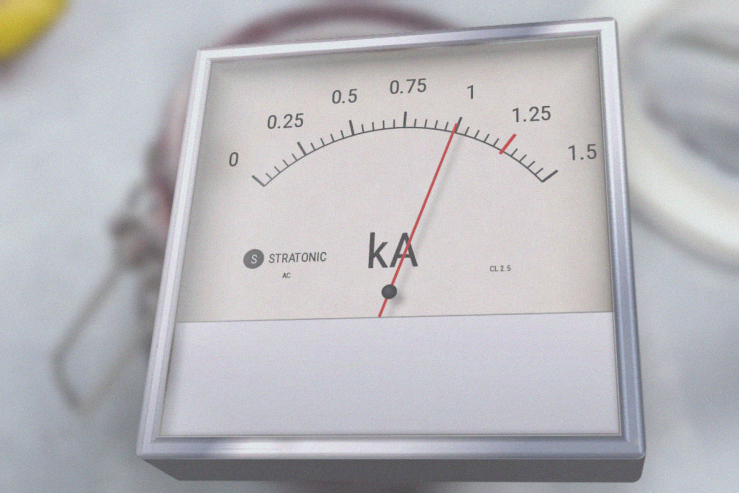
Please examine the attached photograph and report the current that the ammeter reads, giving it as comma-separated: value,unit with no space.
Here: 1,kA
